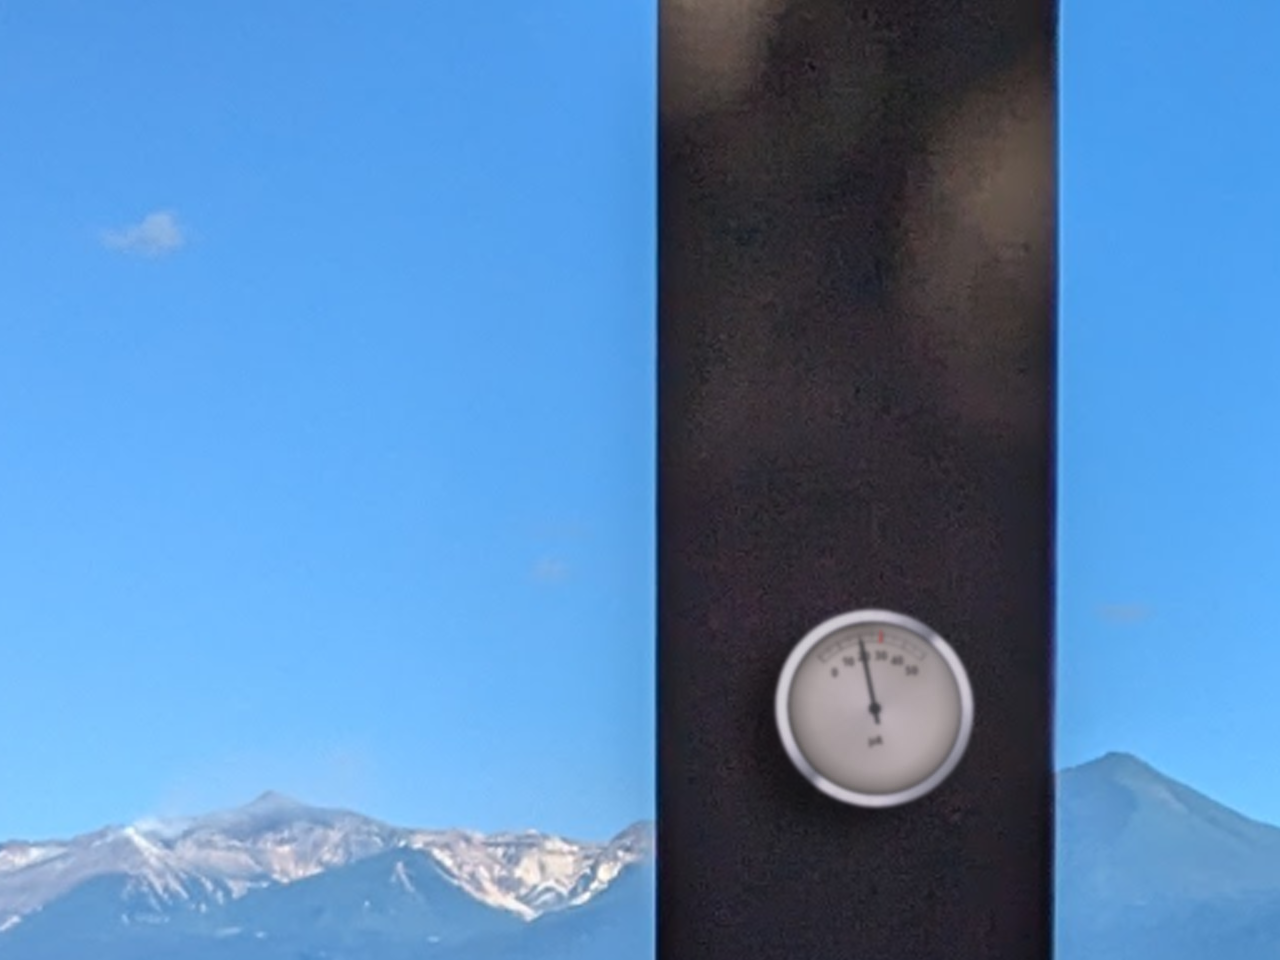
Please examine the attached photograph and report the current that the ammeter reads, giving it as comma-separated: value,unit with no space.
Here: 20,µA
